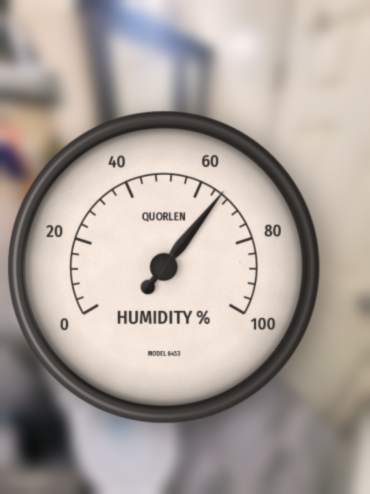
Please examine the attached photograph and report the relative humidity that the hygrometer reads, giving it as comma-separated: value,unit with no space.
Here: 66,%
